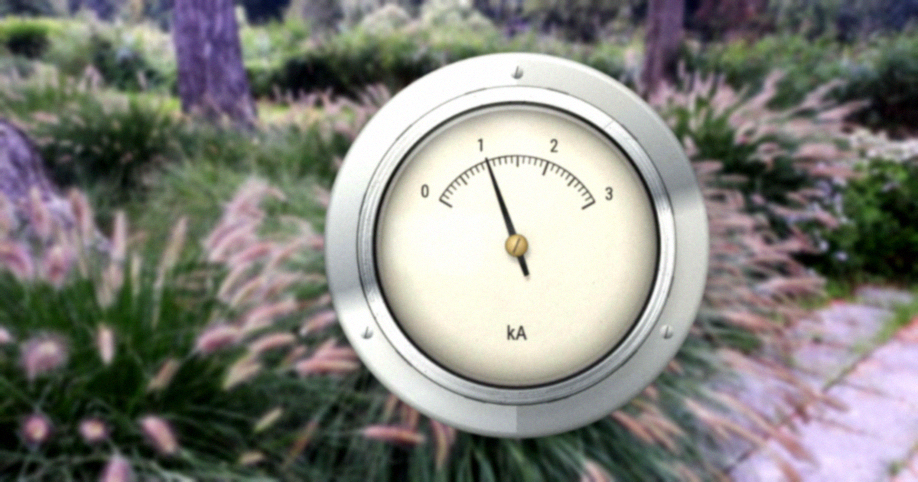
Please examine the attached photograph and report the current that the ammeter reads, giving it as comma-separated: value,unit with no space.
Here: 1,kA
